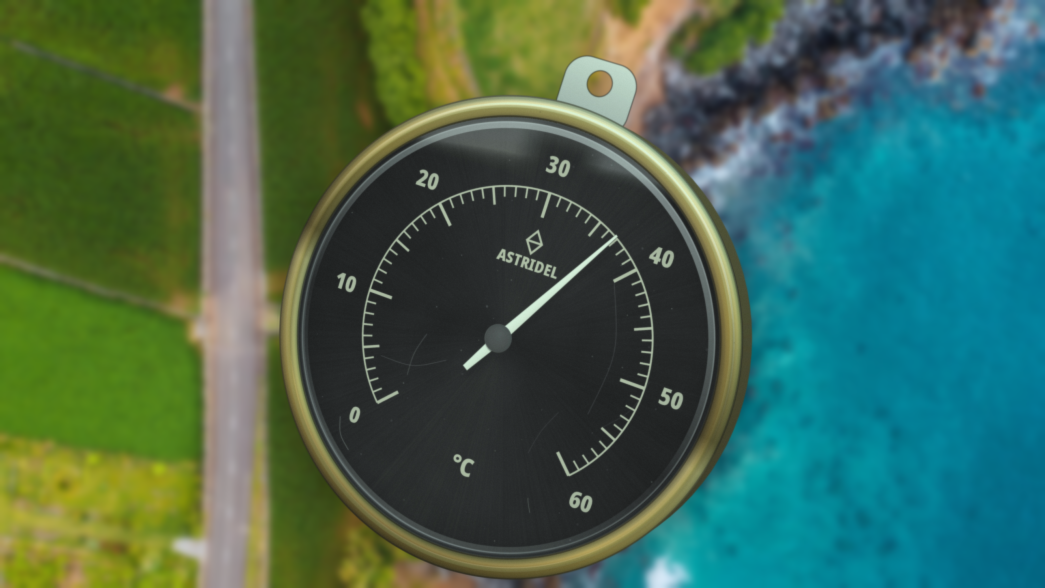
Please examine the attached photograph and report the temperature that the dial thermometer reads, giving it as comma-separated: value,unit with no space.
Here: 37,°C
